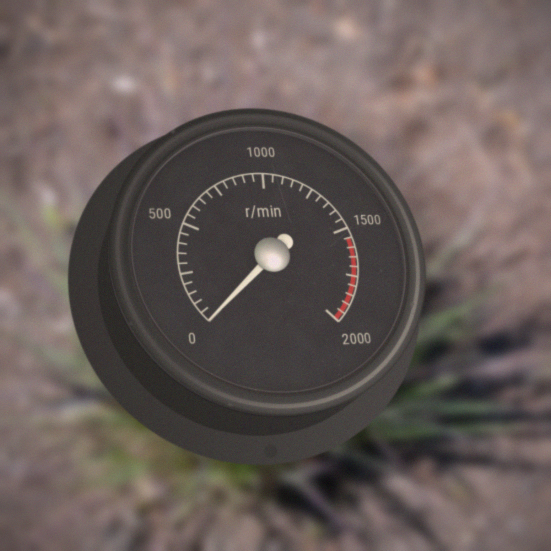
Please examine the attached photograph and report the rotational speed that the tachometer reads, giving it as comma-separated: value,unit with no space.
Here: 0,rpm
